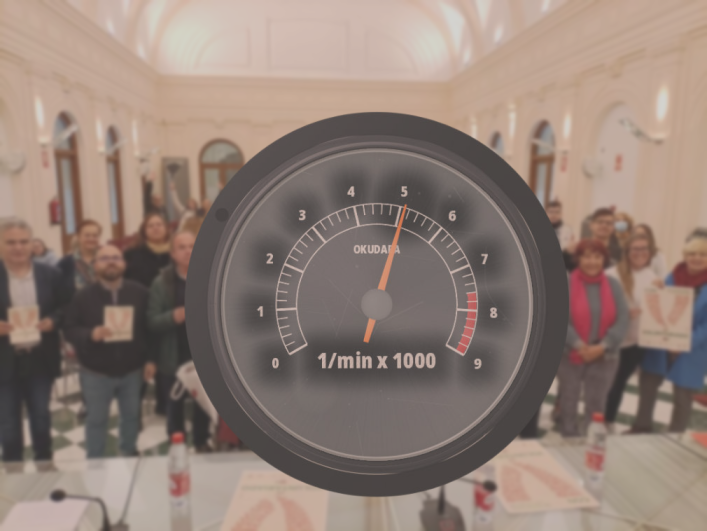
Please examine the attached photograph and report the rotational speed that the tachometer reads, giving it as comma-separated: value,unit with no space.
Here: 5100,rpm
